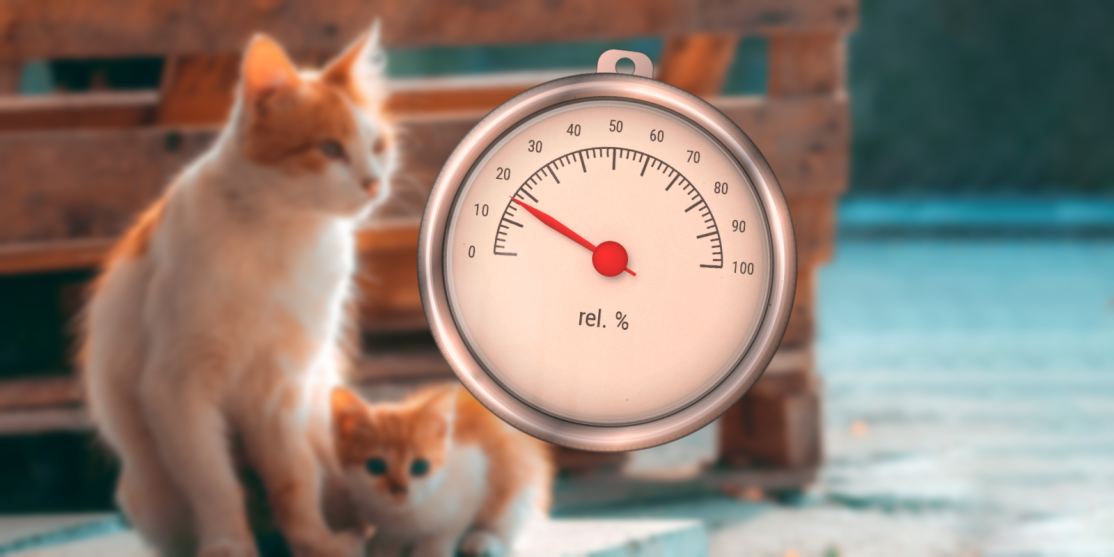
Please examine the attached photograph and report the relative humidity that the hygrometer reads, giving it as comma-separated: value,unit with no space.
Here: 16,%
